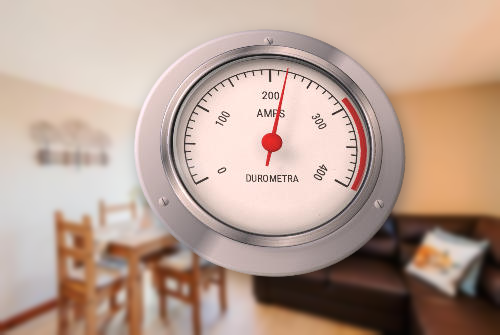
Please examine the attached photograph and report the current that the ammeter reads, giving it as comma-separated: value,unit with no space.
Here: 220,A
